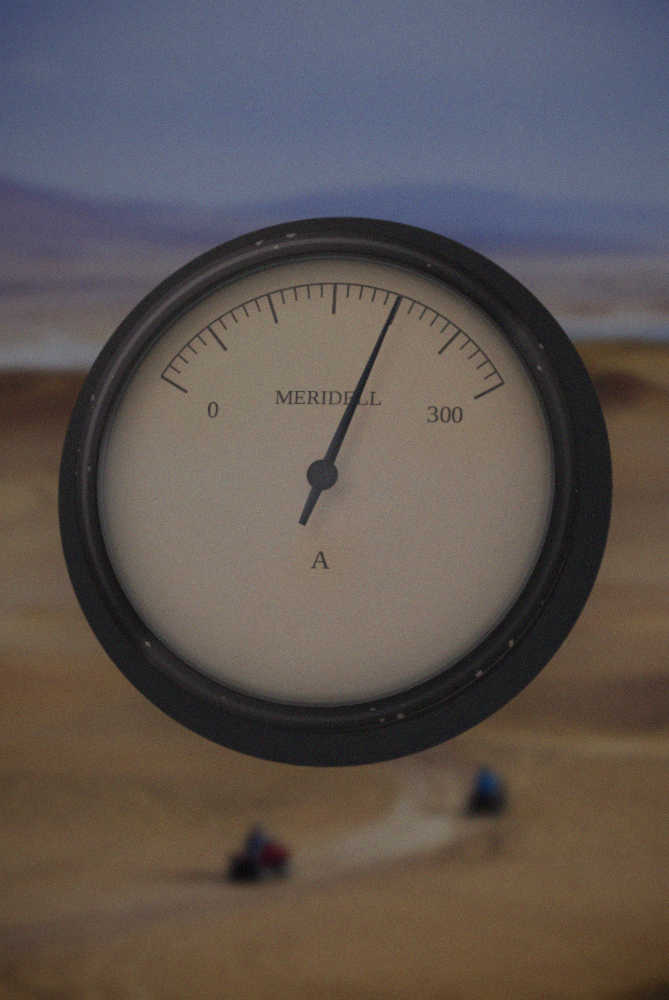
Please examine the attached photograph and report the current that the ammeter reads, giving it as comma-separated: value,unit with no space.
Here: 200,A
